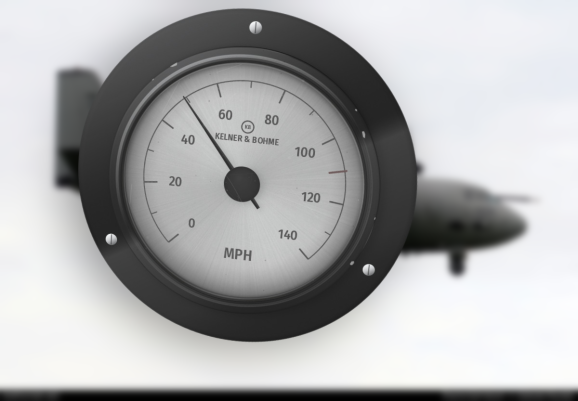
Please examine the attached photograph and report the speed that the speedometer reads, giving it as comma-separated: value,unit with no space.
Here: 50,mph
